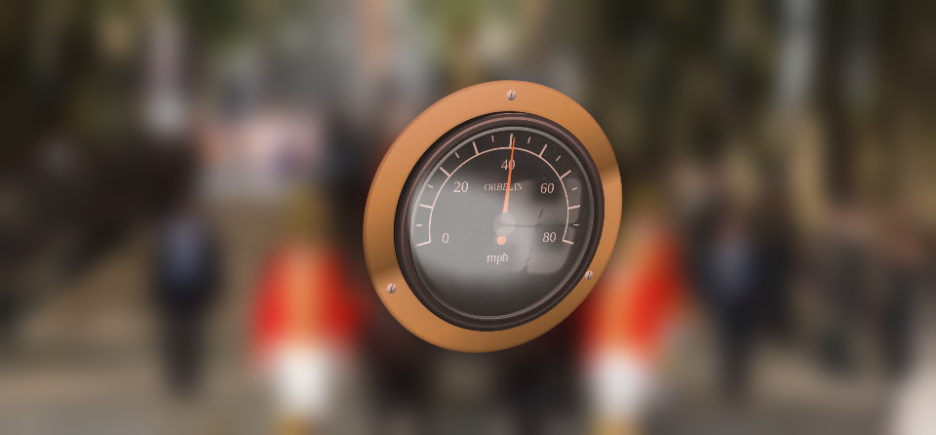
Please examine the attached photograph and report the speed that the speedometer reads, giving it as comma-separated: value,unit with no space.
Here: 40,mph
